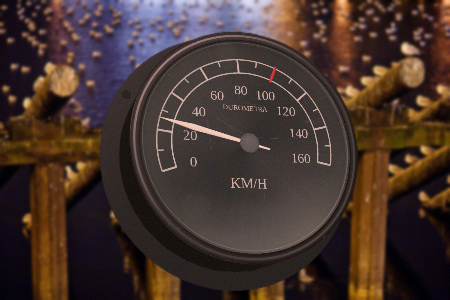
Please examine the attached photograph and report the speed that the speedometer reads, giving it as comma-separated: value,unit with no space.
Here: 25,km/h
